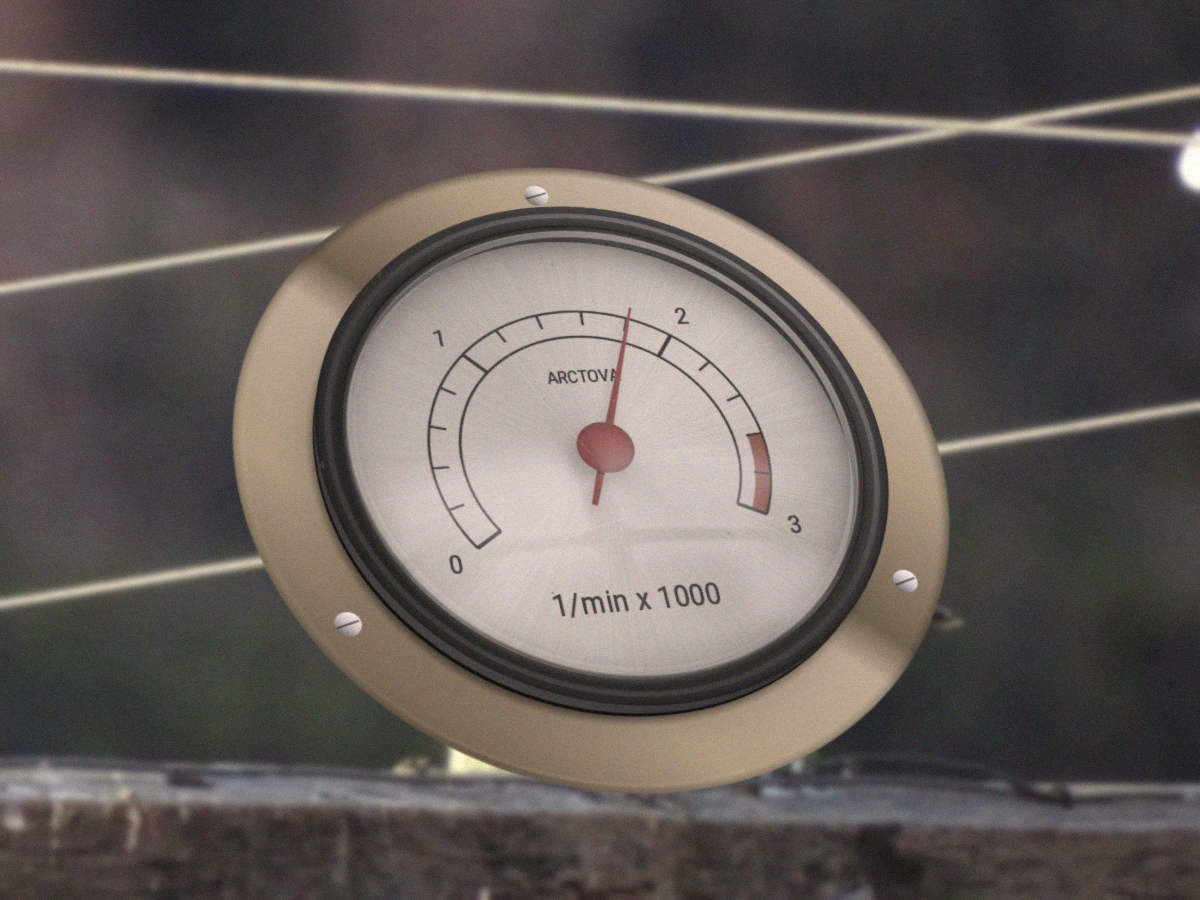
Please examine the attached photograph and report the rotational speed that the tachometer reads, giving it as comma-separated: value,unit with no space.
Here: 1800,rpm
